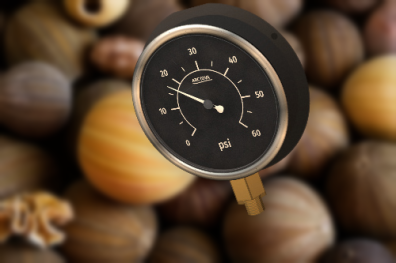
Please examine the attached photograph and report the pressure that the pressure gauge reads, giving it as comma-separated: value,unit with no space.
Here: 17.5,psi
